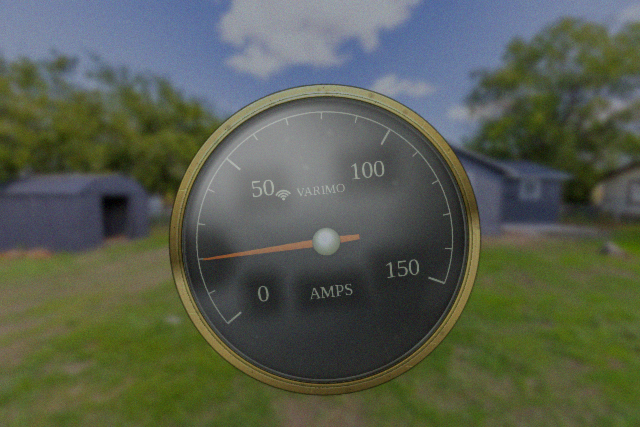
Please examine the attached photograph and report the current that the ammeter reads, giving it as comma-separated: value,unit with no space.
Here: 20,A
